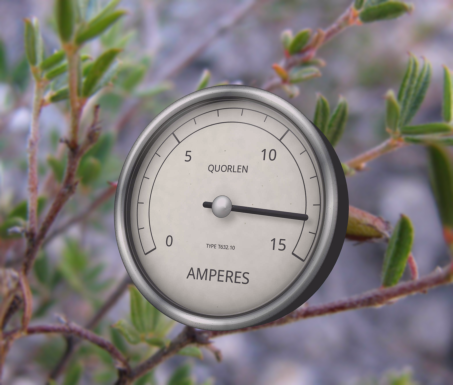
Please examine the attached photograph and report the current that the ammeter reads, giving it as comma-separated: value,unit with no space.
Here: 13.5,A
